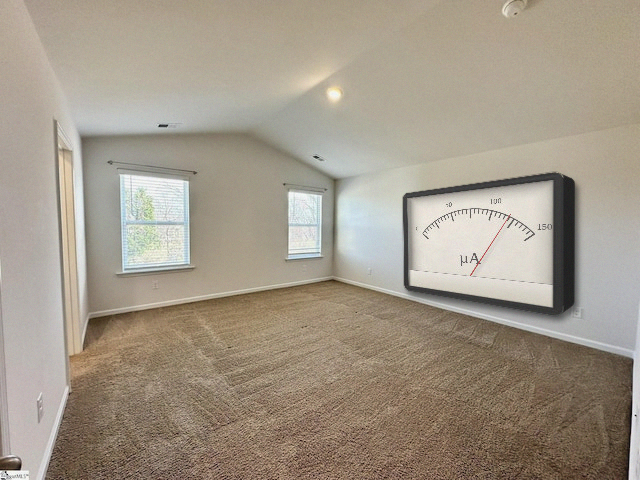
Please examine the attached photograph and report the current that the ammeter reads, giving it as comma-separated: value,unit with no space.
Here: 120,µA
